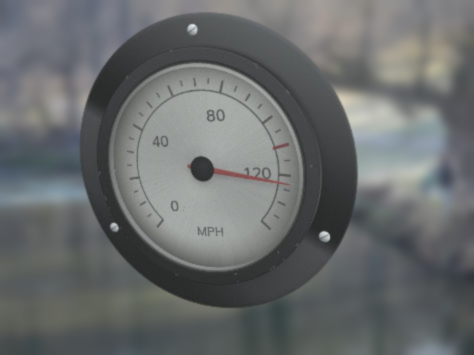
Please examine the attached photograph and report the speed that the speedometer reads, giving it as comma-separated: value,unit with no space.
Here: 122.5,mph
